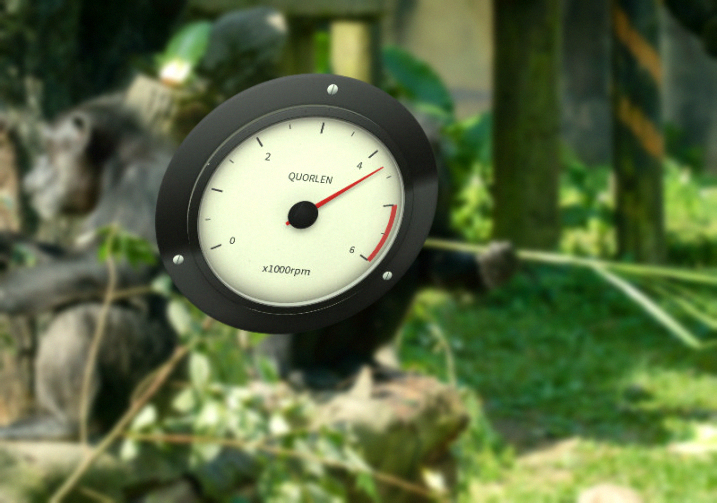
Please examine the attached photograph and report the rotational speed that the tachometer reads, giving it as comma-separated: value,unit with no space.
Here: 4250,rpm
